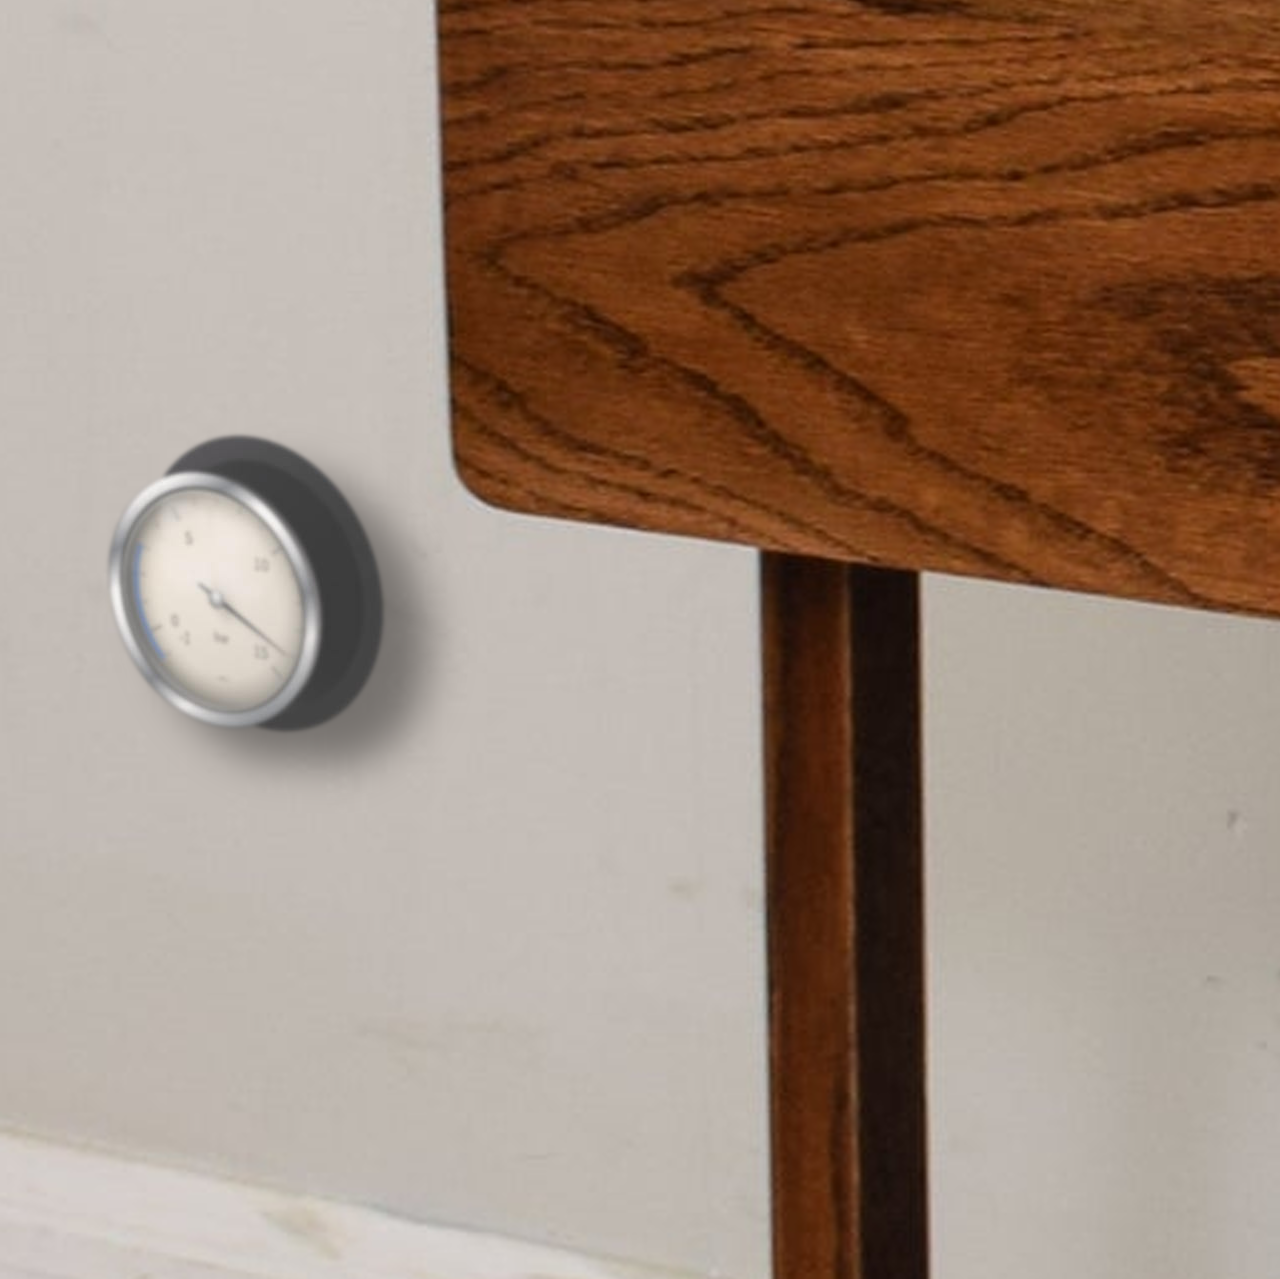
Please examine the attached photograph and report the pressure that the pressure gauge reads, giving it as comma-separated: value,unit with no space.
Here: 14,bar
